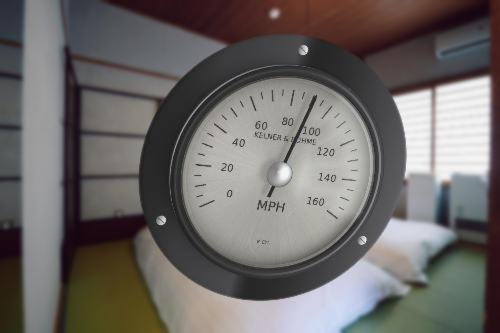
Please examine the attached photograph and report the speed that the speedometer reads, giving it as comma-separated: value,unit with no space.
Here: 90,mph
